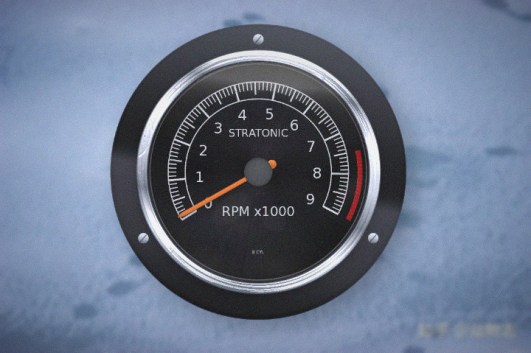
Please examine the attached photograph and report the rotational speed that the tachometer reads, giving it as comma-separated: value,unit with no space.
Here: 100,rpm
